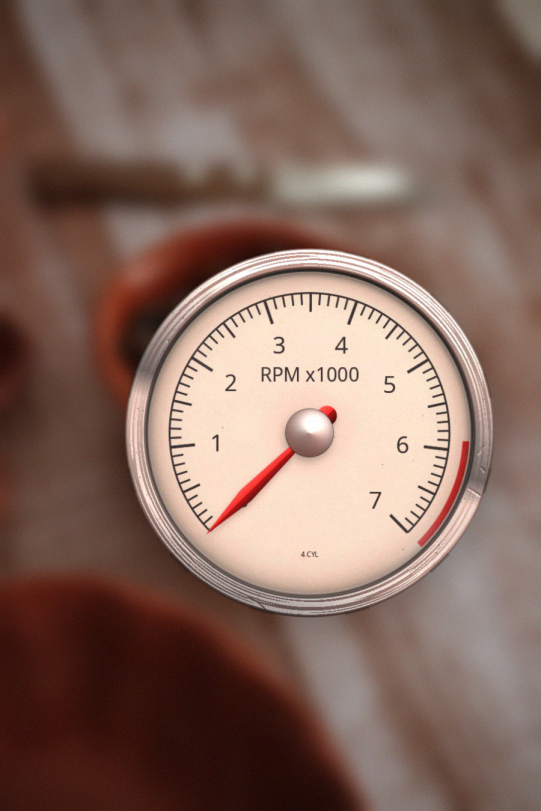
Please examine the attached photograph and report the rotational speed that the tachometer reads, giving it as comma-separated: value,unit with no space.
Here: 0,rpm
